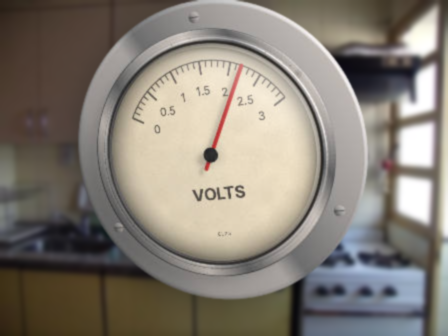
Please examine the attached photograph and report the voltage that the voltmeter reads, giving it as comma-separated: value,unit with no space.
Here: 2.2,V
